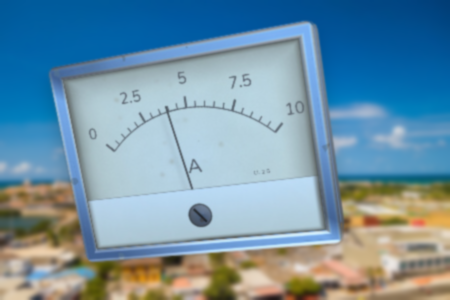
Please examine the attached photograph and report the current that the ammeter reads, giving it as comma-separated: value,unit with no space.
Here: 4,A
